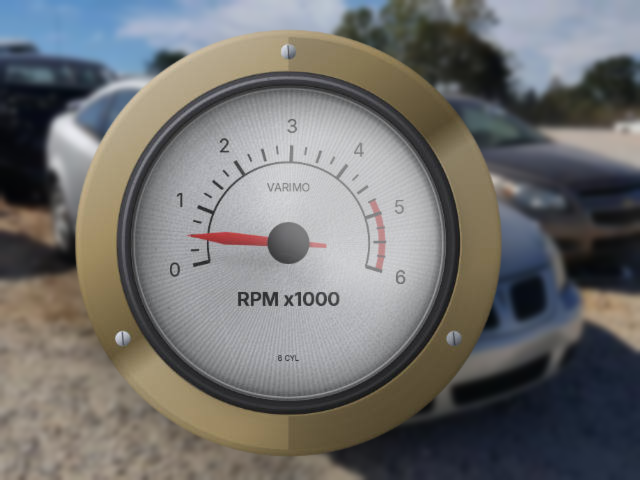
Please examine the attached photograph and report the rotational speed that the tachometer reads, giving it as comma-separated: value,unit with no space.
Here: 500,rpm
